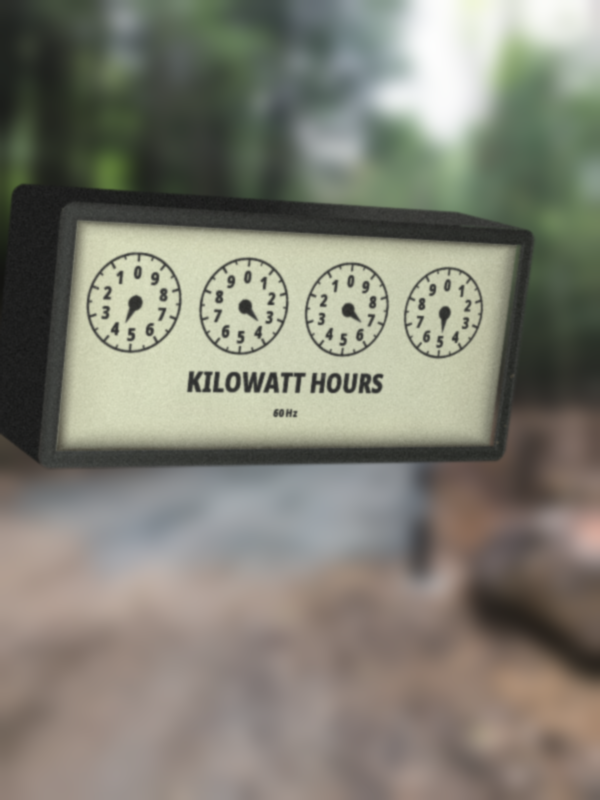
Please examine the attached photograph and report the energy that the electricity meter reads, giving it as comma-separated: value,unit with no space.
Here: 4365,kWh
